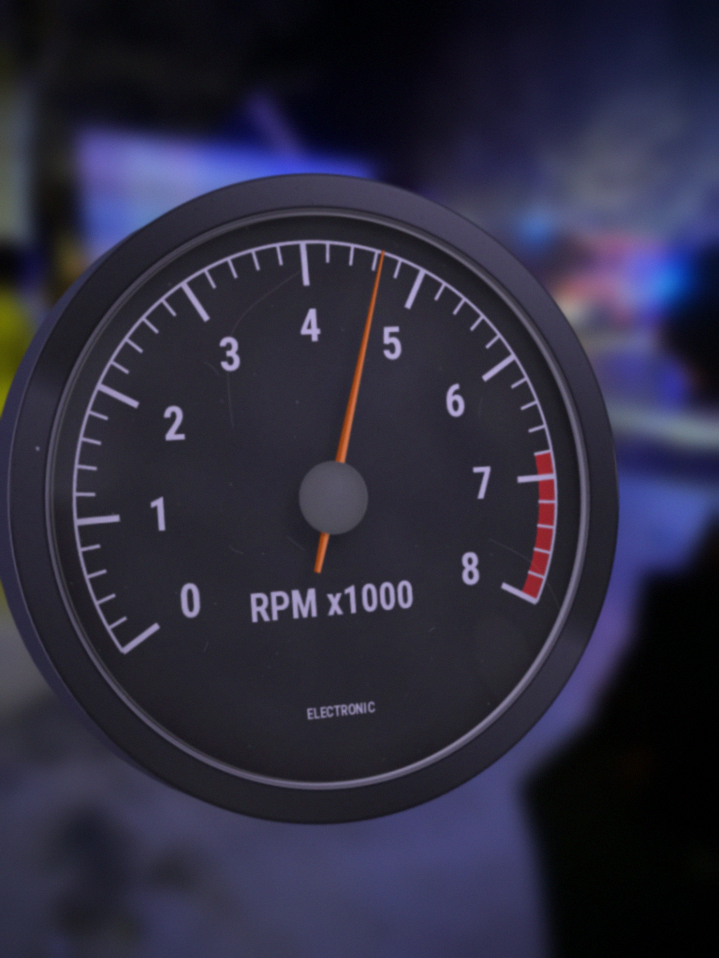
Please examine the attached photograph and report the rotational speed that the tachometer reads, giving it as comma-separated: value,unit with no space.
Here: 4600,rpm
